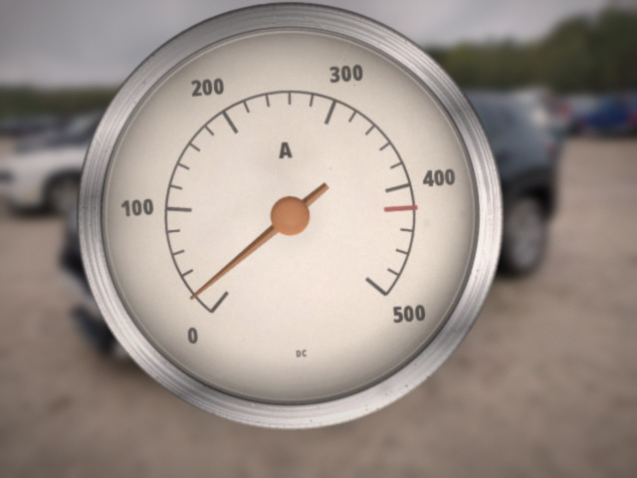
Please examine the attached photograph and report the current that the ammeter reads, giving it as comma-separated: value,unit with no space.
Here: 20,A
